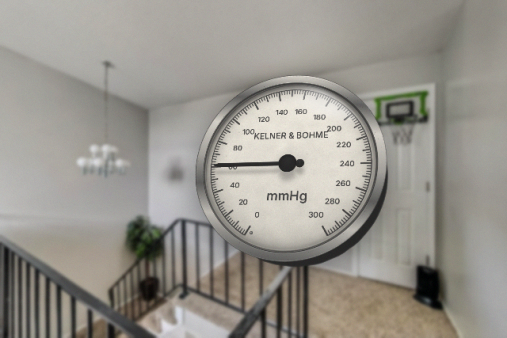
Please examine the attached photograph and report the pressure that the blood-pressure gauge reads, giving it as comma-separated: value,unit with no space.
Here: 60,mmHg
